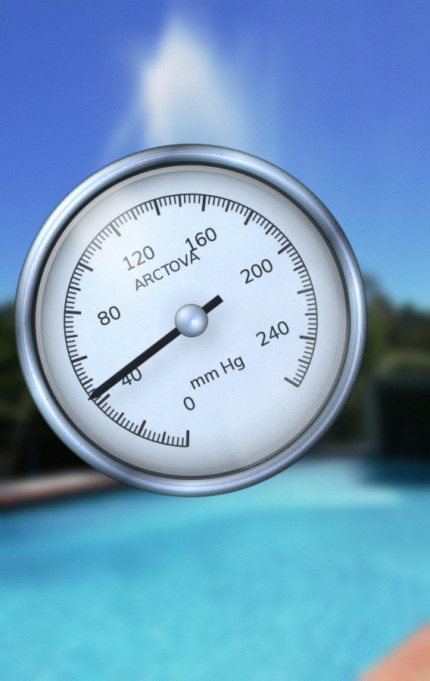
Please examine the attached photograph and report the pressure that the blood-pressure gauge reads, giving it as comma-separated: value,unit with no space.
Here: 44,mmHg
